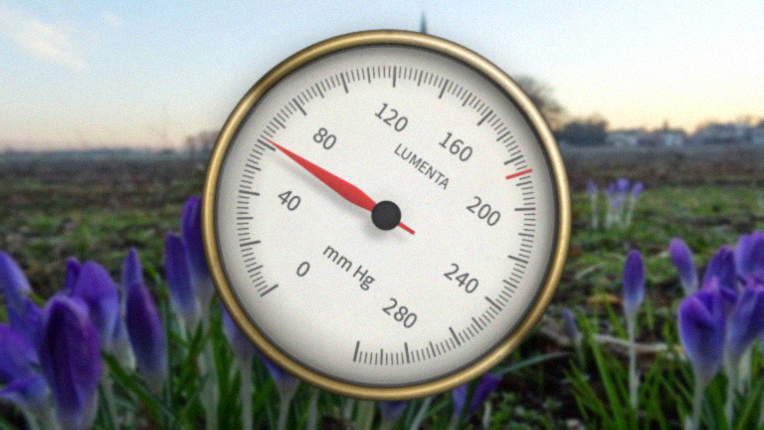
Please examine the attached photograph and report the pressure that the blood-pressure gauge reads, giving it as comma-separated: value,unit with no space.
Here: 62,mmHg
